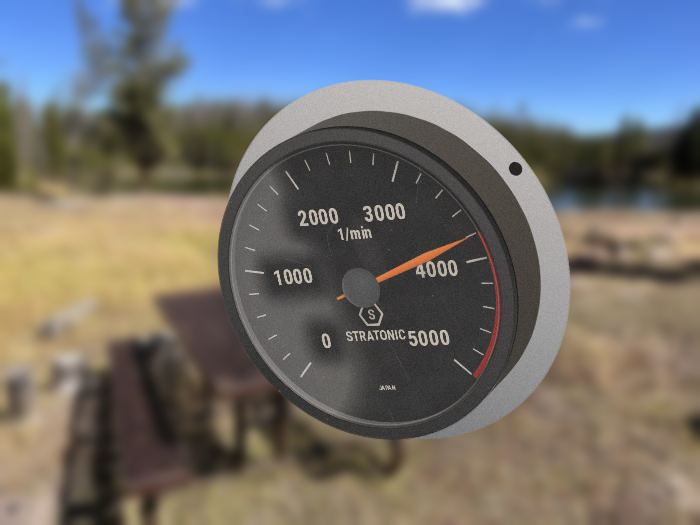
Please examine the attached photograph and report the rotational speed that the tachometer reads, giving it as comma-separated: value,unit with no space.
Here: 3800,rpm
